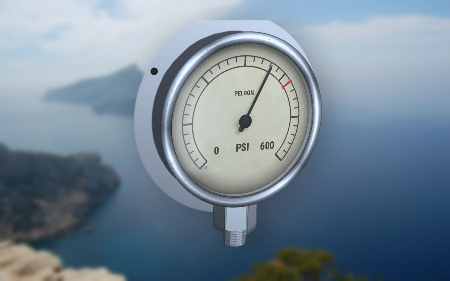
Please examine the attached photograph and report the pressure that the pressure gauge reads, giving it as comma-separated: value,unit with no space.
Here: 360,psi
